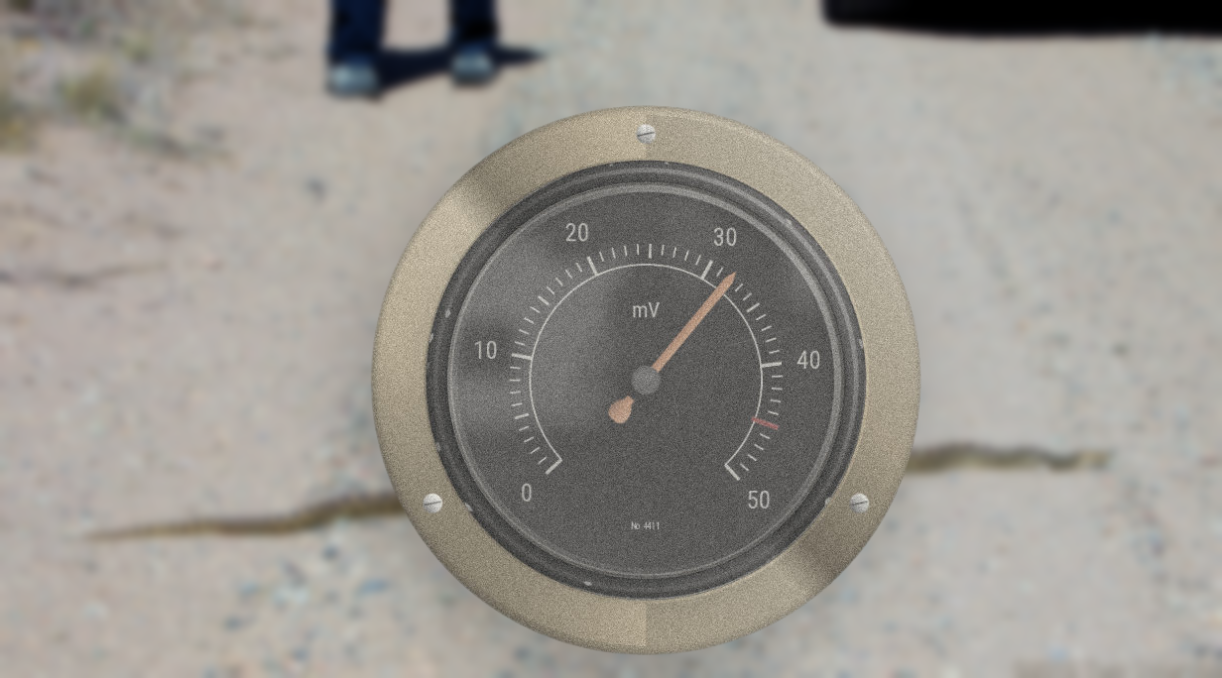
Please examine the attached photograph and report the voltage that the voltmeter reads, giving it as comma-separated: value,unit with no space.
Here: 32,mV
